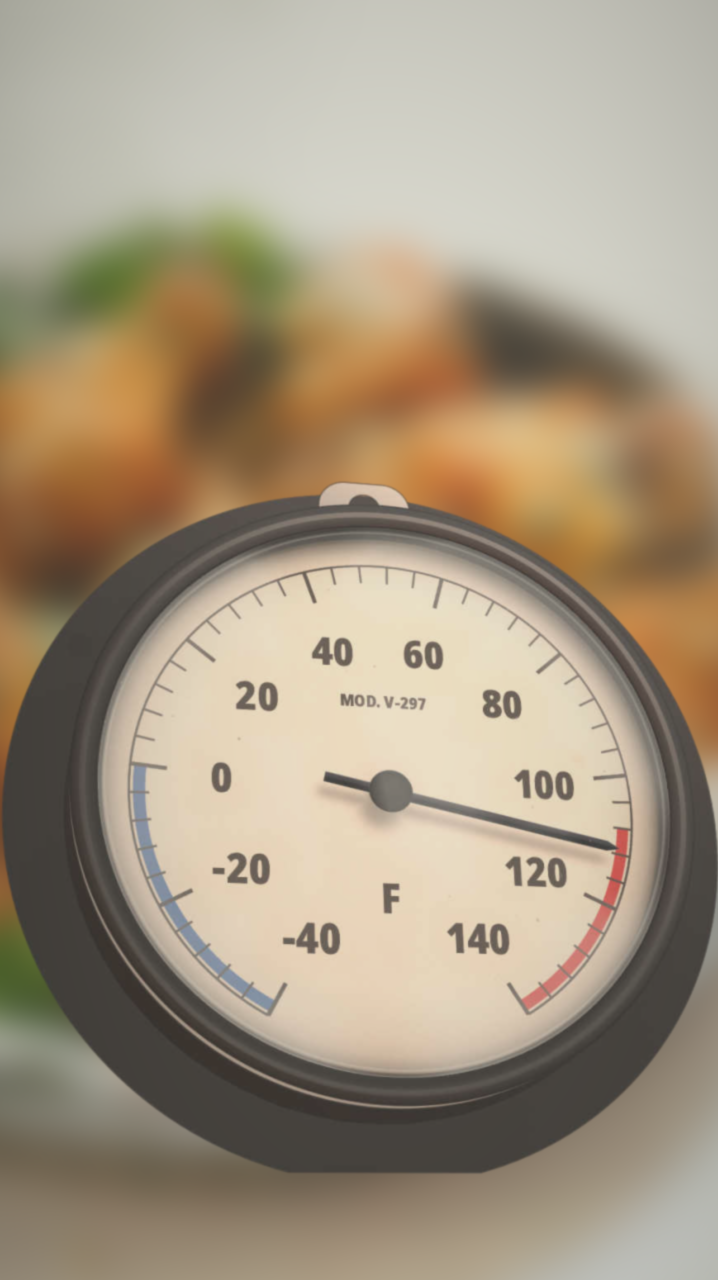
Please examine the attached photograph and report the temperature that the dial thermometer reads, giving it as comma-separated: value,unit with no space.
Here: 112,°F
